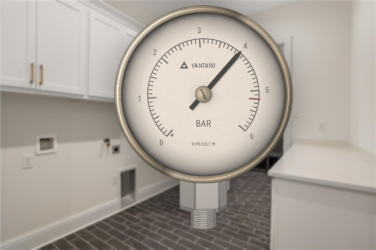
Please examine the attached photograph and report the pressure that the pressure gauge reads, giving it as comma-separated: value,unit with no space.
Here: 4,bar
